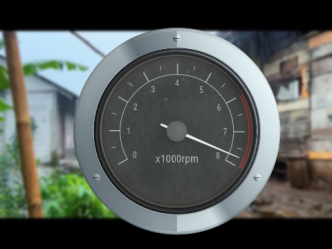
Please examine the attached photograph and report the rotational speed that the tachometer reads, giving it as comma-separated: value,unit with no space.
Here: 7750,rpm
